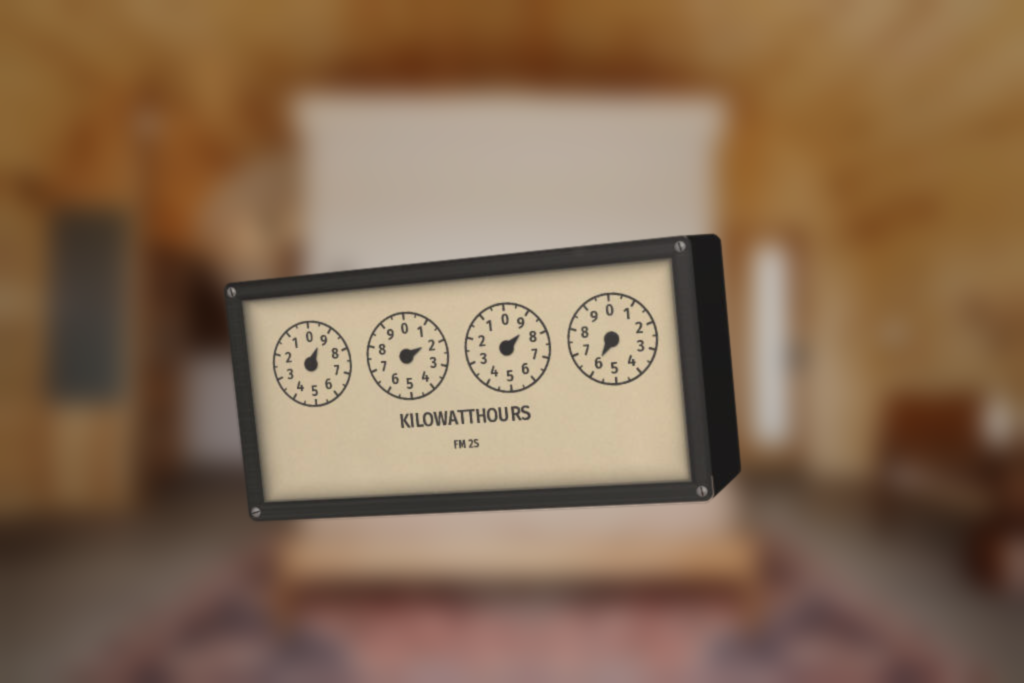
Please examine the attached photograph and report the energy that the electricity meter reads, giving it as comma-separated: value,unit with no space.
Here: 9186,kWh
